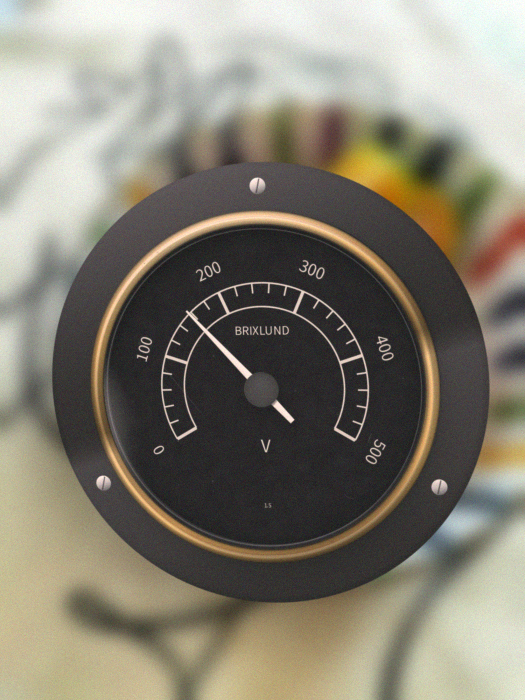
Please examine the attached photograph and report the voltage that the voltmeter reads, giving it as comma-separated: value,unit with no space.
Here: 160,V
